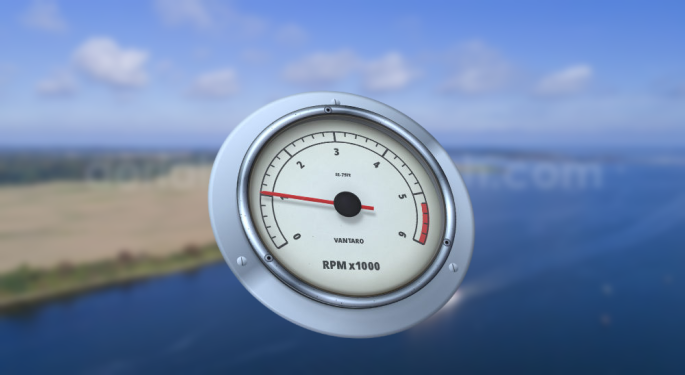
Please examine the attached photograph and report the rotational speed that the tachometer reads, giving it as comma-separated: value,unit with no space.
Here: 1000,rpm
